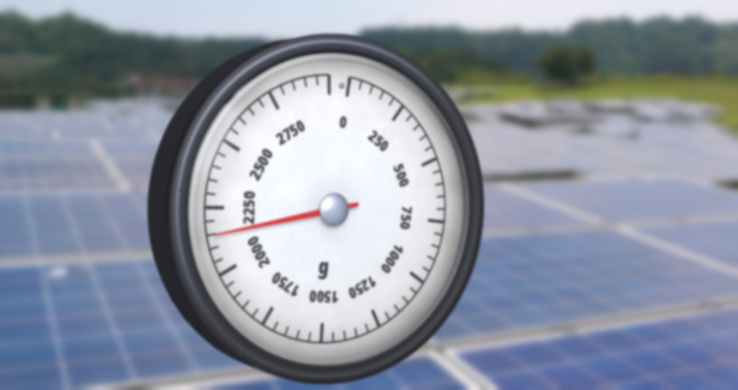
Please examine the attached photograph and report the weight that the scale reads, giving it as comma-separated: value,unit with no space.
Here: 2150,g
